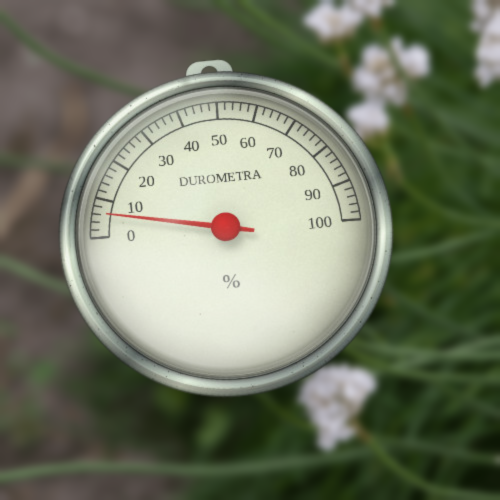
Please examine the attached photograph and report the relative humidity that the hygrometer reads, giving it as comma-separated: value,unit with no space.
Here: 6,%
